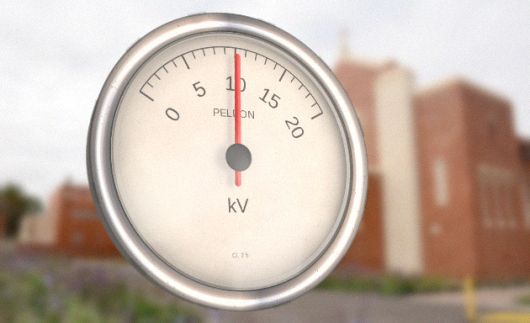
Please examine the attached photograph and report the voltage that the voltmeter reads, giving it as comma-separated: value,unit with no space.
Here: 10,kV
